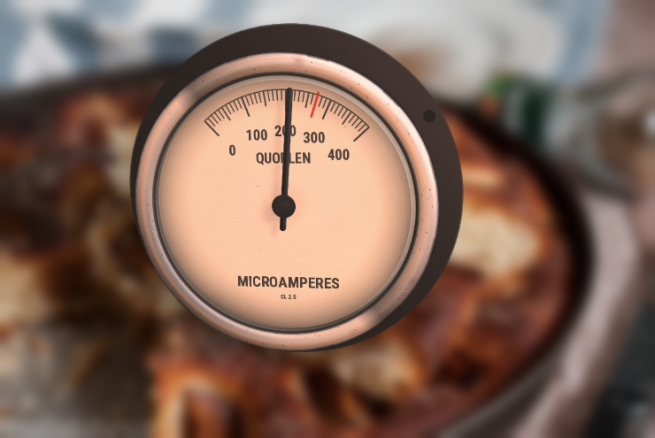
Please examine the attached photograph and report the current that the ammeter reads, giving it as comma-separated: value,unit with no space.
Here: 210,µA
